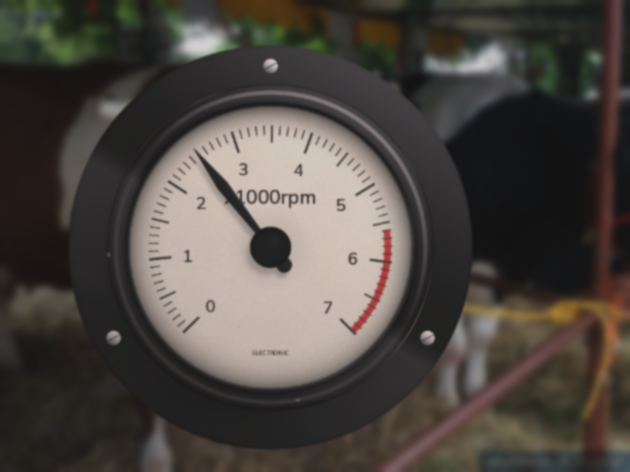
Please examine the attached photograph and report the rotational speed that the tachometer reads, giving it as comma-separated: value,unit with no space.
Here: 2500,rpm
